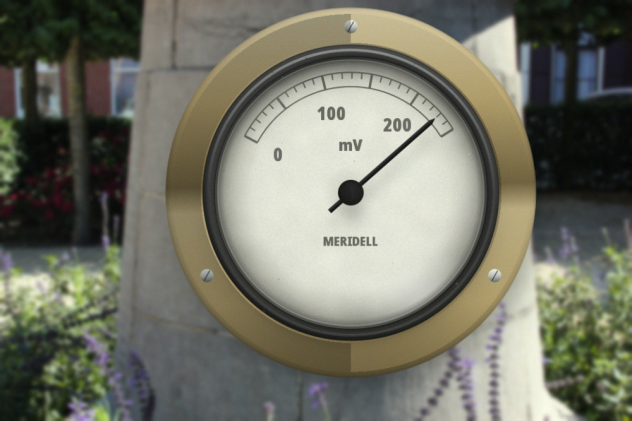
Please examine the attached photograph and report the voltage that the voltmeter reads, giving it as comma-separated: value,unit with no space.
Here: 230,mV
